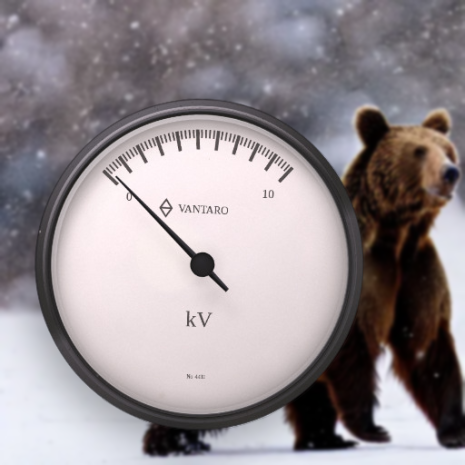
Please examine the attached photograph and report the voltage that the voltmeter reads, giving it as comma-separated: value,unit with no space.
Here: 0.2,kV
